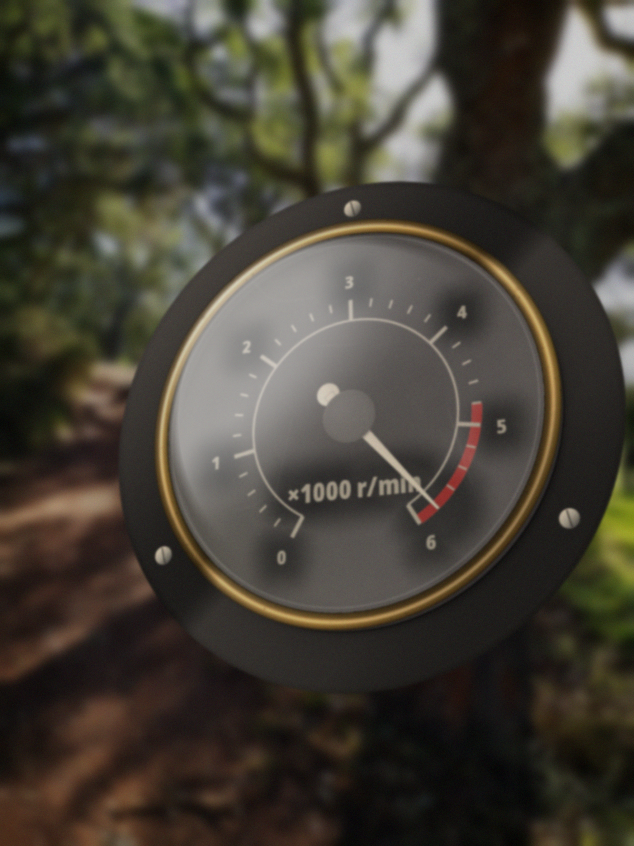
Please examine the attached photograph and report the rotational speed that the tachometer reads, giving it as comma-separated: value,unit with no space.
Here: 5800,rpm
